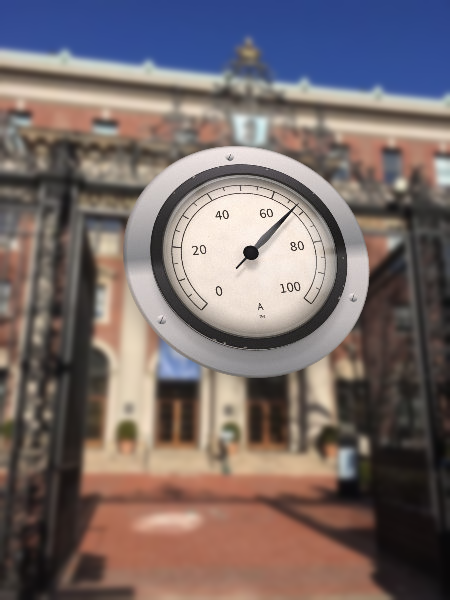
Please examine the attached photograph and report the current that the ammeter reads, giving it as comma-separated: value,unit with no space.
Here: 67.5,A
